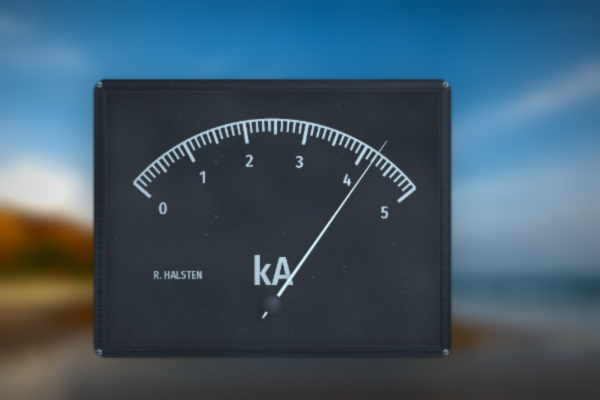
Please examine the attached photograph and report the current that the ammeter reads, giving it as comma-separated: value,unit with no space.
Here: 4.2,kA
